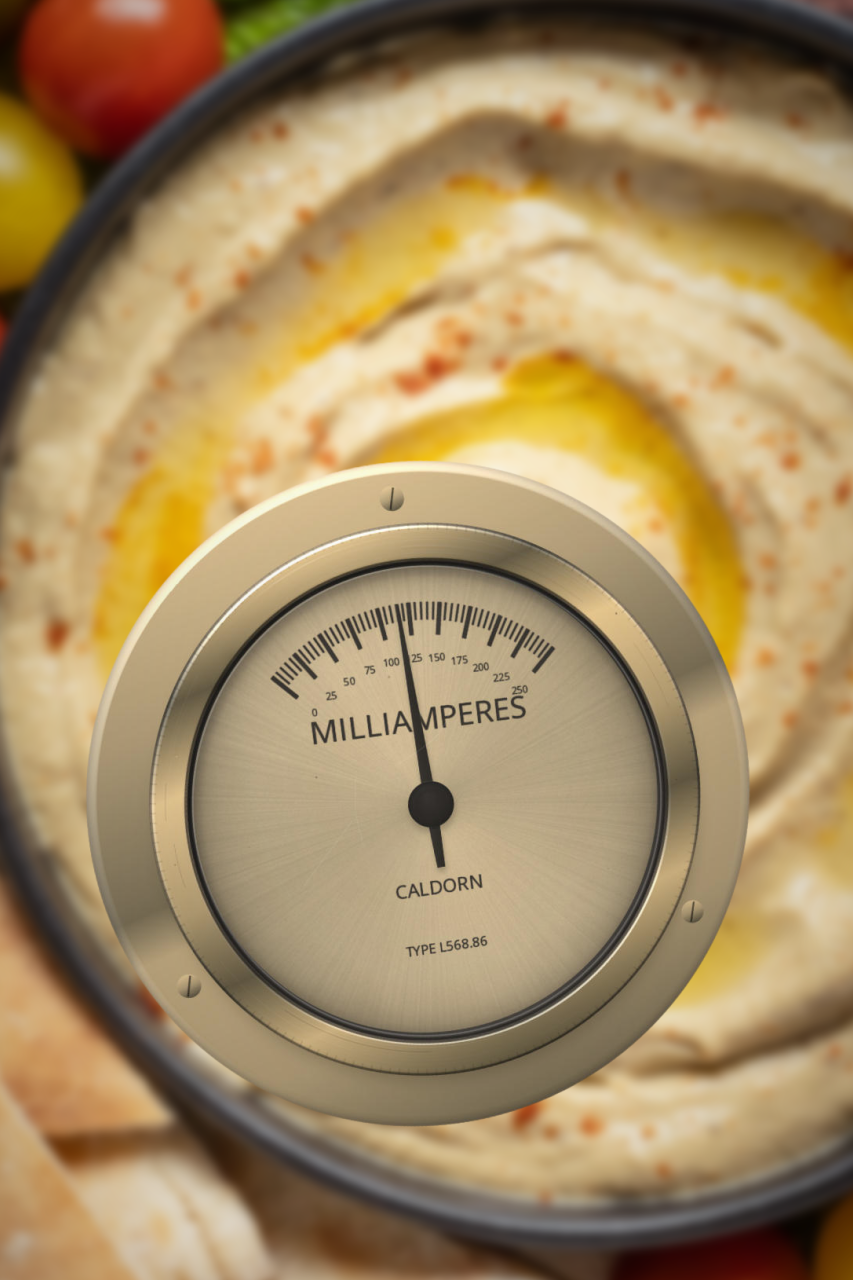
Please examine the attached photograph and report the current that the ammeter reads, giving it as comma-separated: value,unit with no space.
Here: 115,mA
